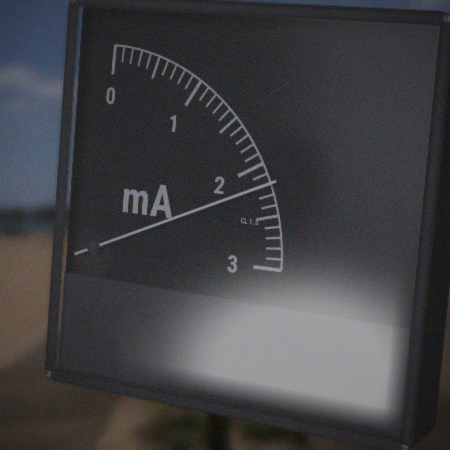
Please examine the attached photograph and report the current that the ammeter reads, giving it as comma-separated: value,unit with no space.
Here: 2.2,mA
